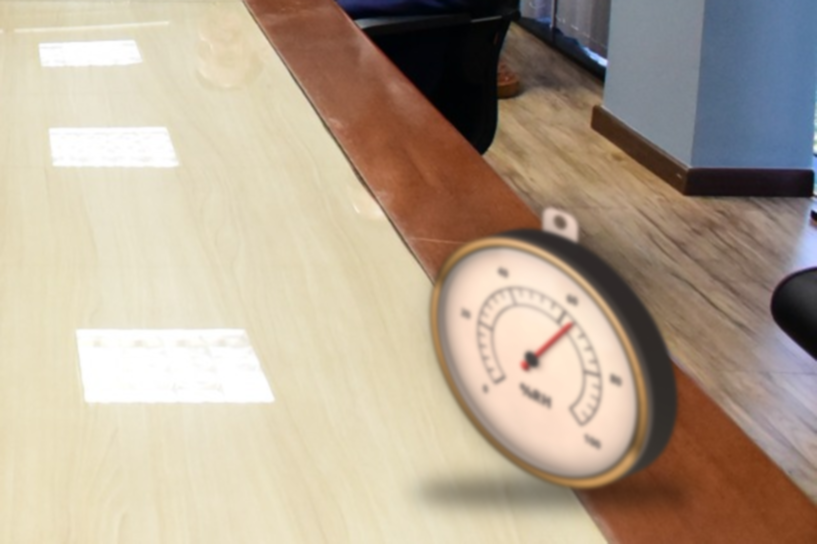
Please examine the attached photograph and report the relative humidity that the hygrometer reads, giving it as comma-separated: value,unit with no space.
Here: 64,%
